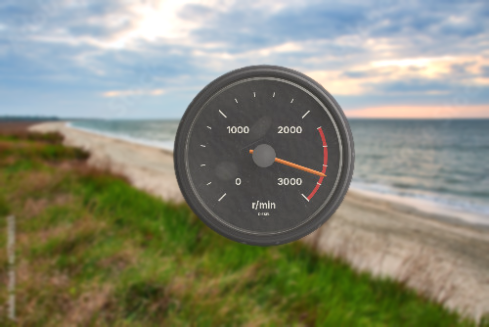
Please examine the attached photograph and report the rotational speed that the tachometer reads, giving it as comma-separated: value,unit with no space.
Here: 2700,rpm
